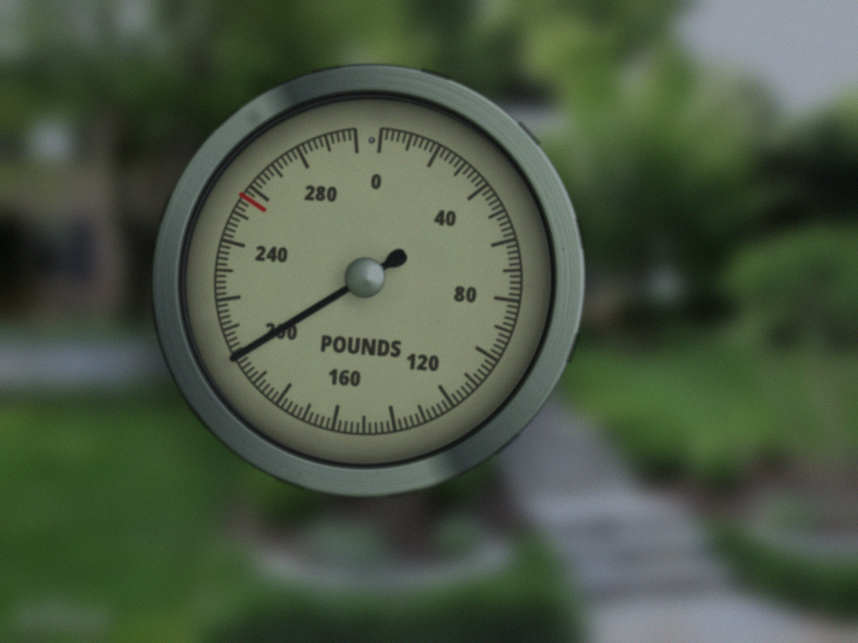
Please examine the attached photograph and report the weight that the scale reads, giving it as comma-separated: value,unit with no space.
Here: 200,lb
